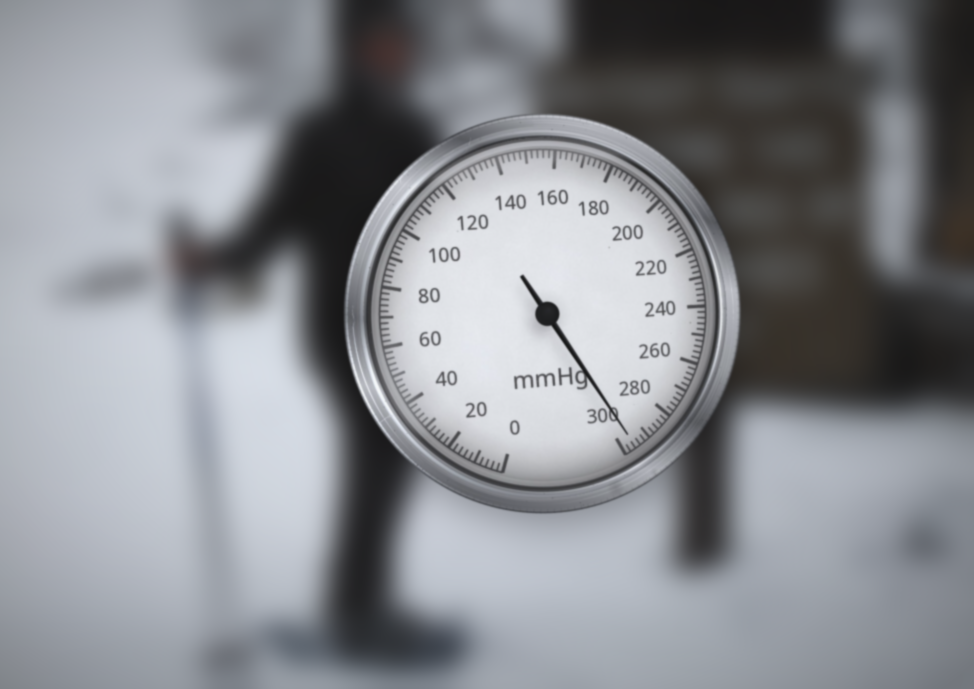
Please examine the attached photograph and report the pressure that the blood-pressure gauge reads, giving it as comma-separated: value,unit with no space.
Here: 296,mmHg
